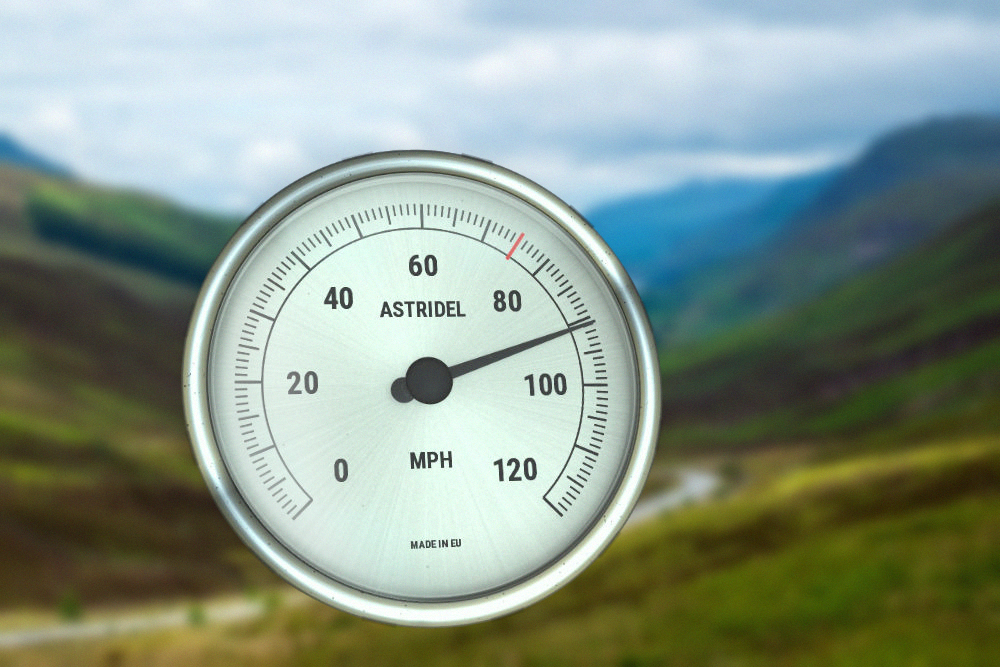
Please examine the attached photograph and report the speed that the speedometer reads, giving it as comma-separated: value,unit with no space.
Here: 91,mph
